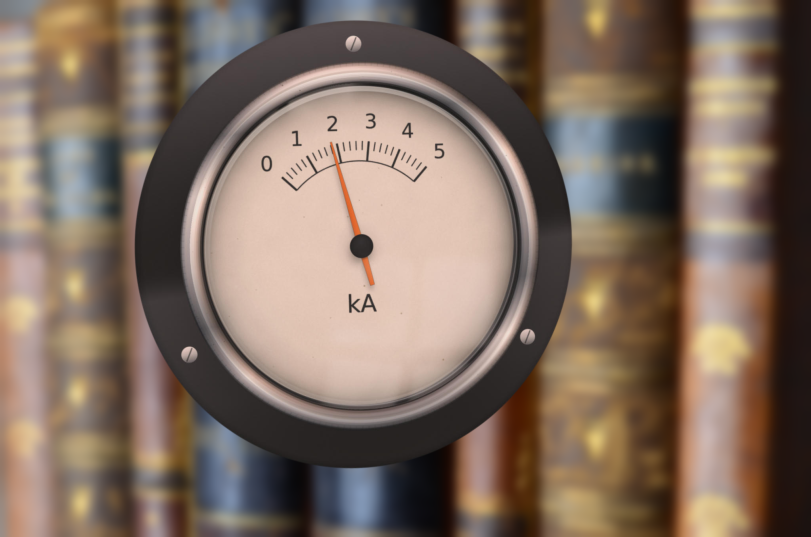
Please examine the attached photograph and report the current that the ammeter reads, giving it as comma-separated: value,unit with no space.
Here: 1.8,kA
